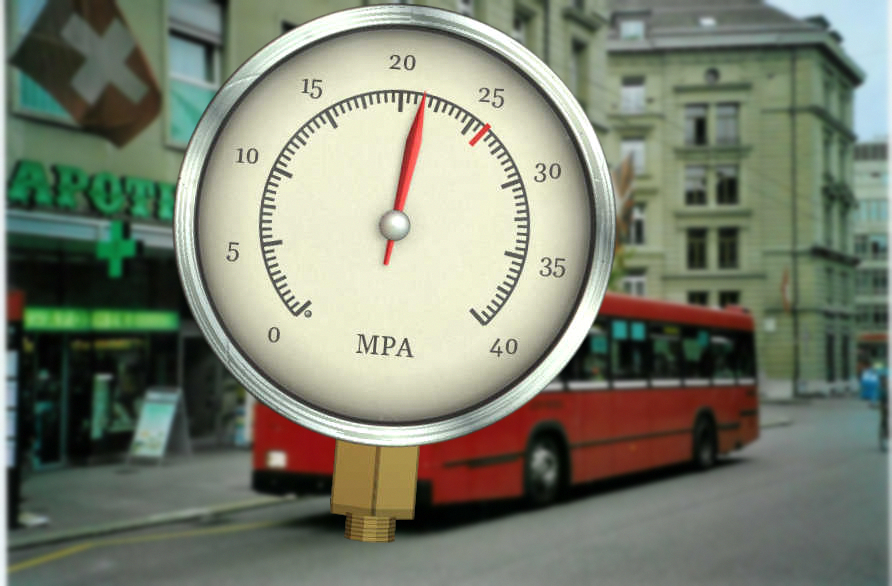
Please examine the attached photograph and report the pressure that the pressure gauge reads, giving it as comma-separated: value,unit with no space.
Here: 21.5,MPa
